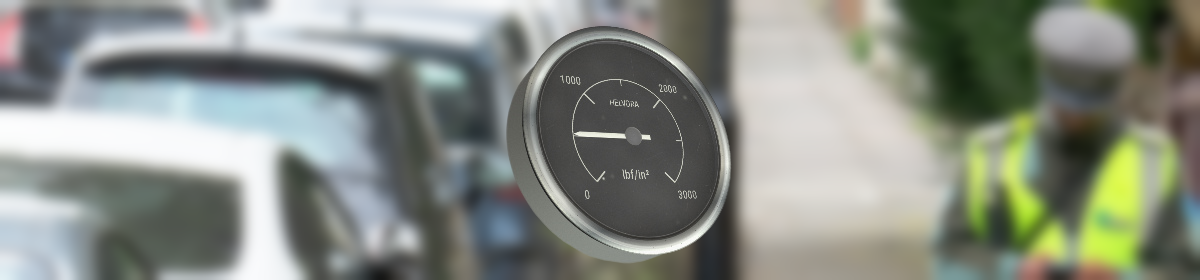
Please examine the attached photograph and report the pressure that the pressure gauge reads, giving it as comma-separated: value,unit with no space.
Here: 500,psi
